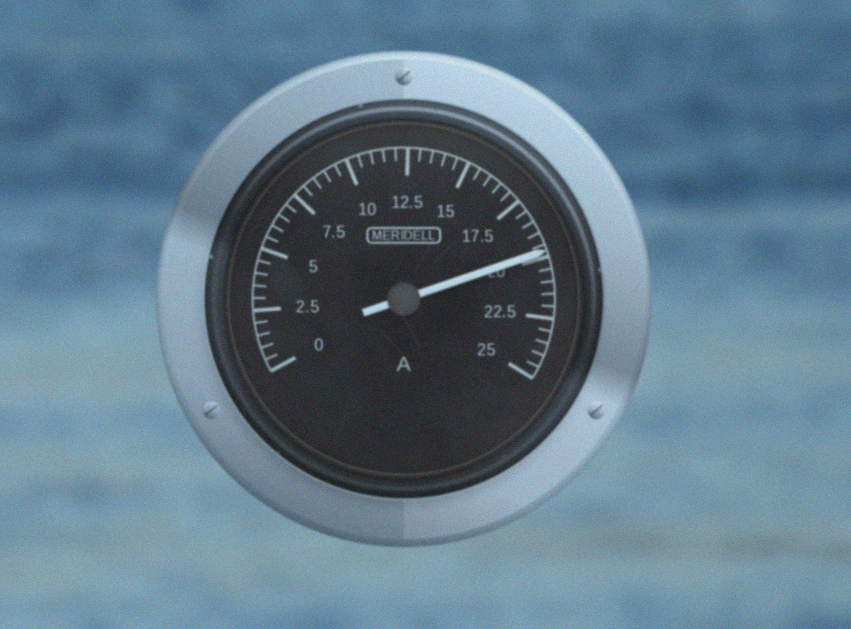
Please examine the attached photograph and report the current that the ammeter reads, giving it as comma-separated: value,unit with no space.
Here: 19.75,A
